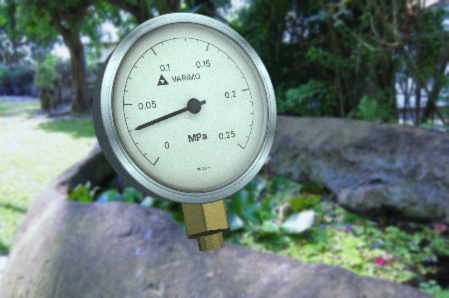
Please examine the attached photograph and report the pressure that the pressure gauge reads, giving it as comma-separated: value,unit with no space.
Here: 0.03,MPa
